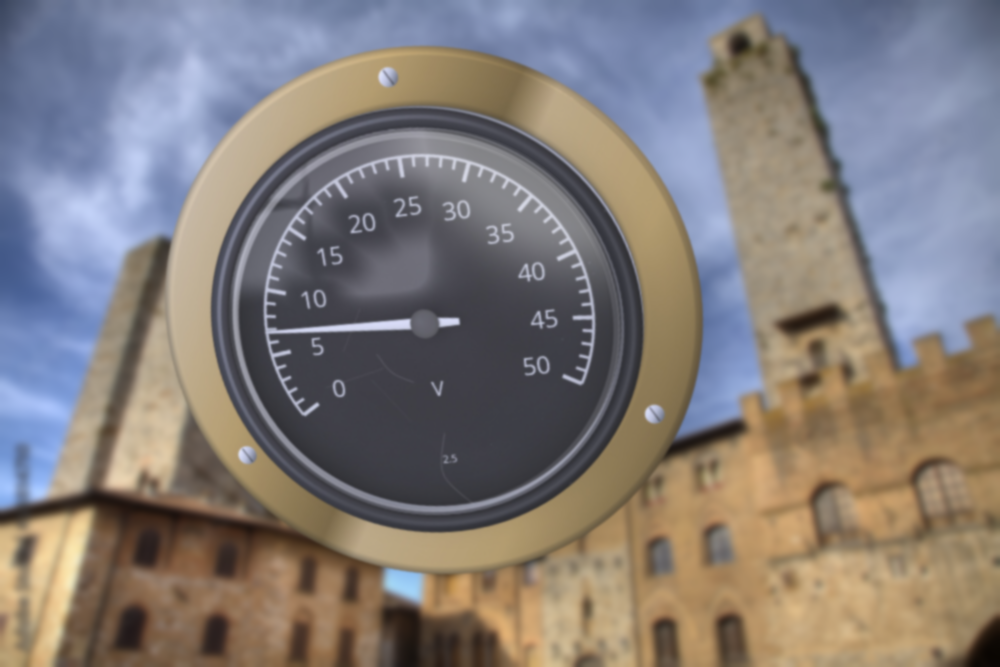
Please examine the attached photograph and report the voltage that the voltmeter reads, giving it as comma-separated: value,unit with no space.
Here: 7,V
